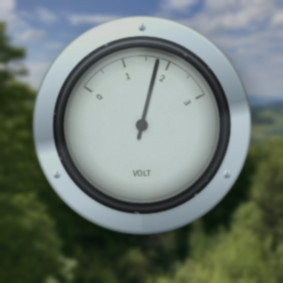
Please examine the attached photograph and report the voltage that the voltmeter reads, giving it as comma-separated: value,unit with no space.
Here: 1.75,V
